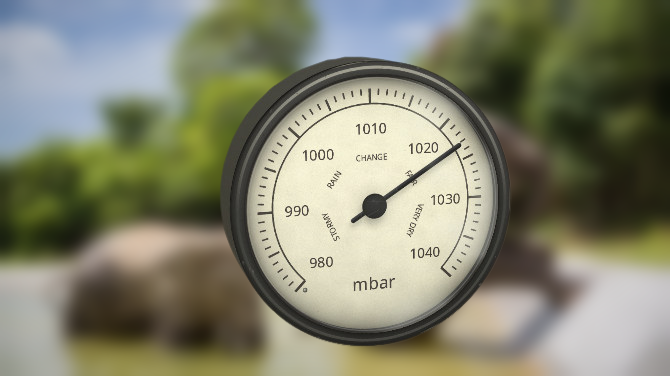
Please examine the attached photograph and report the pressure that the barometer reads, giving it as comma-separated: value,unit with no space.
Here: 1023,mbar
